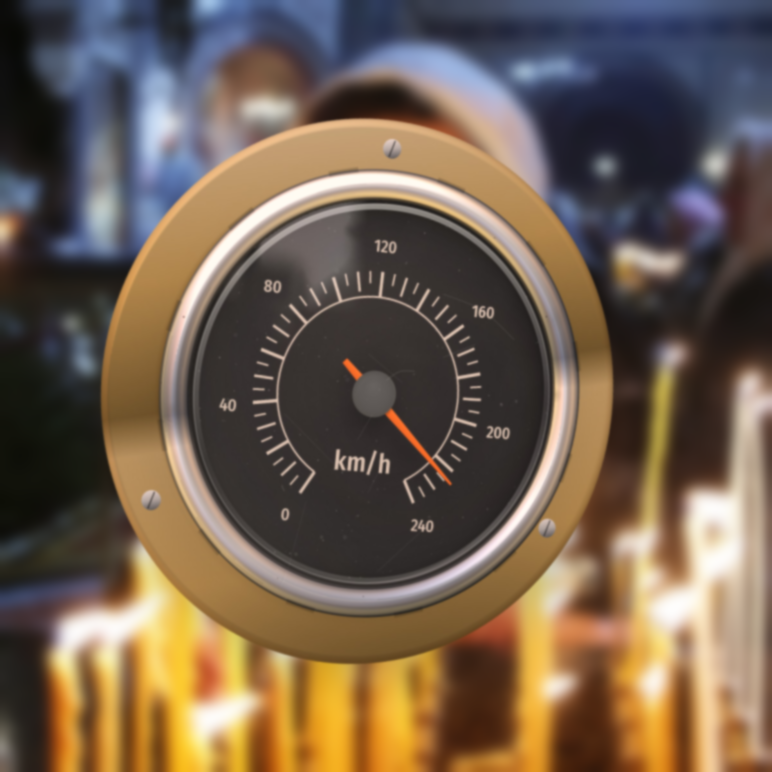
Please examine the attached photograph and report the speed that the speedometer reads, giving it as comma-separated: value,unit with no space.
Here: 225,km/h
